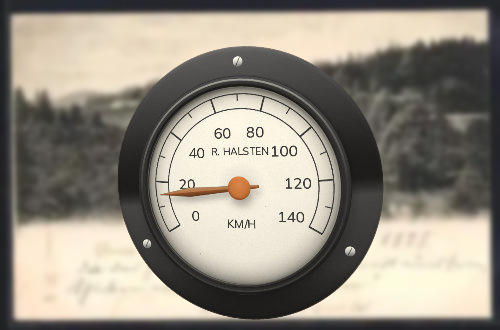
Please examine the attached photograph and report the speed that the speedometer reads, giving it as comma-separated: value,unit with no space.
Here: 15,km/h
